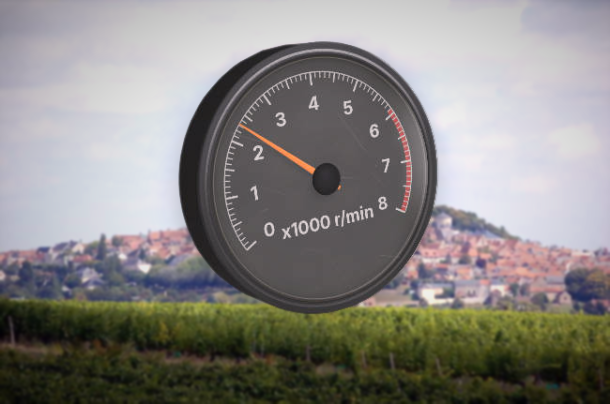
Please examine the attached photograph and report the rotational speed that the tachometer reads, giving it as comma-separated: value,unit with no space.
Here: 2300,rpm
